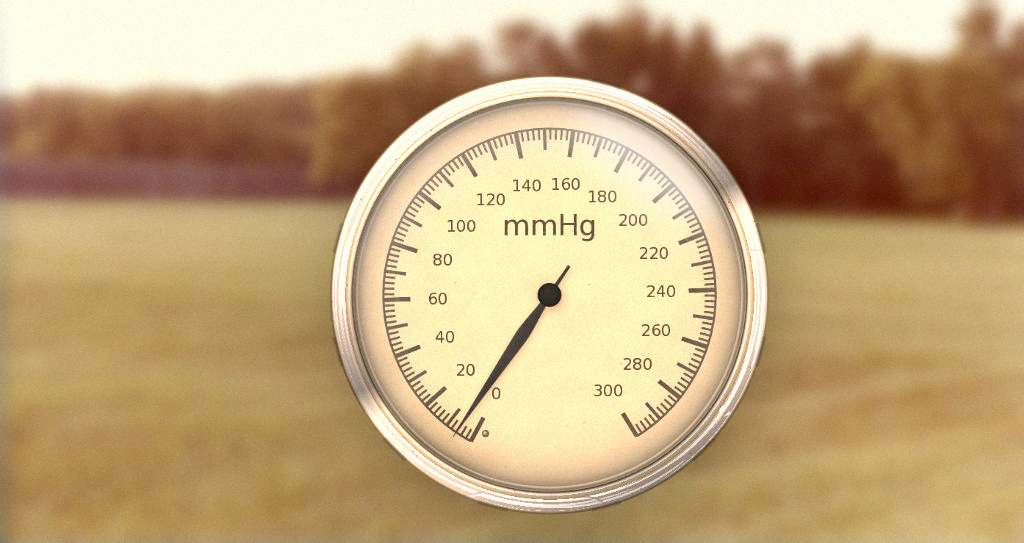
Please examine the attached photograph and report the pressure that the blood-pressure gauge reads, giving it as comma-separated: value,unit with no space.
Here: 6,mmHg
